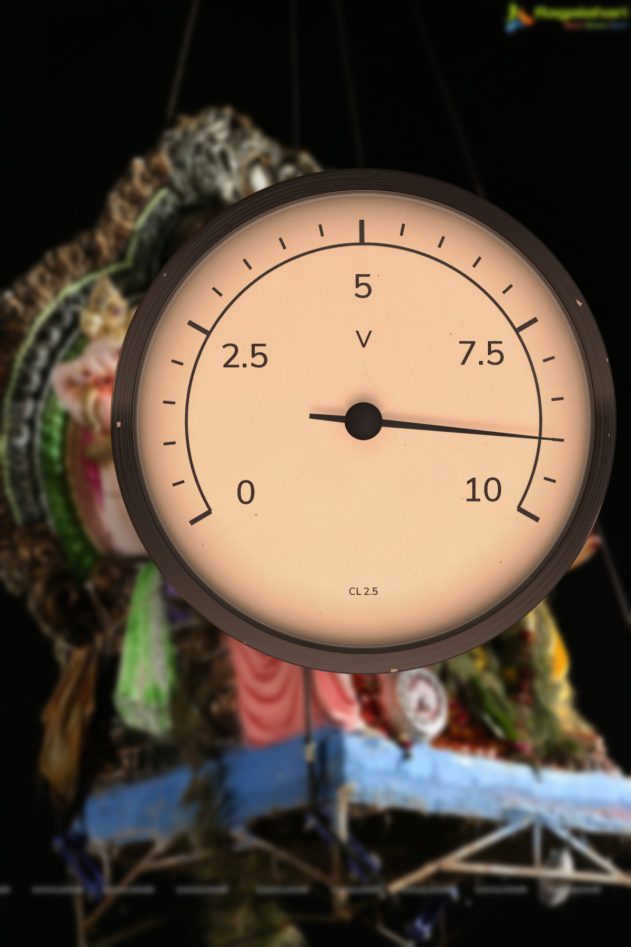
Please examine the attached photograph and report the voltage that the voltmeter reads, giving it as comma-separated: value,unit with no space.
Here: 9,V
